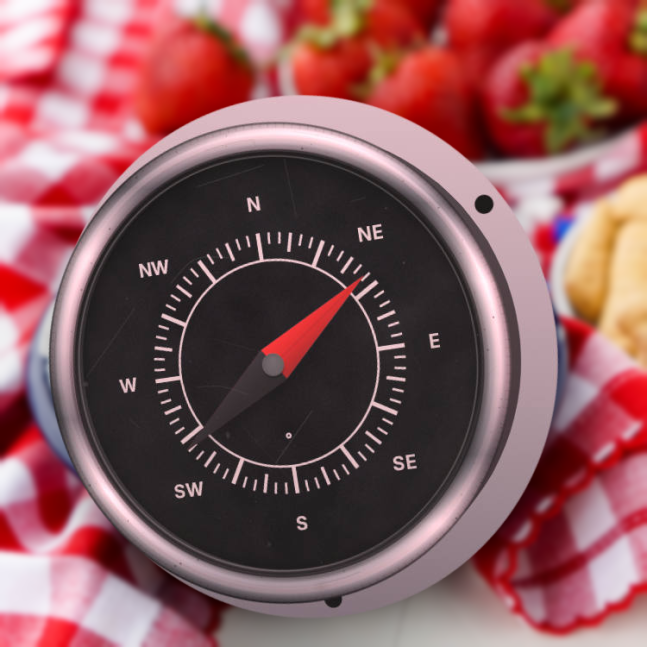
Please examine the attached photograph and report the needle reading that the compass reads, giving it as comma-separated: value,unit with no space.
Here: 55,°
